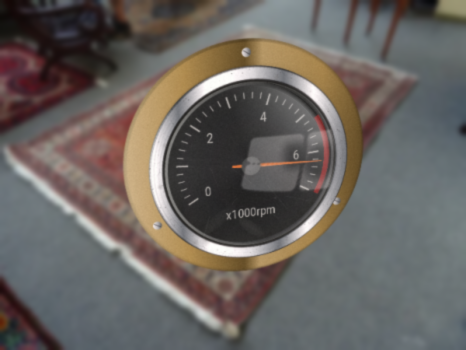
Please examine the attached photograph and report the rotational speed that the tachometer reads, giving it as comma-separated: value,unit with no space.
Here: 6200,rpm
